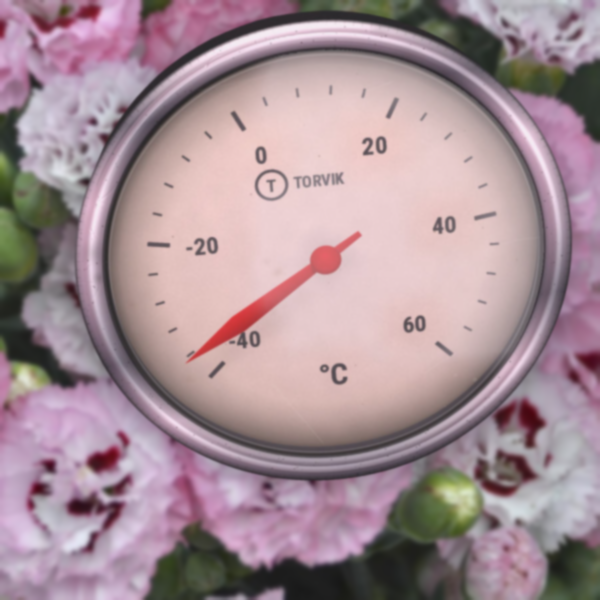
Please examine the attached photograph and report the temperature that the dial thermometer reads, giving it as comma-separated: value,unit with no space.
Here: -36,°C
